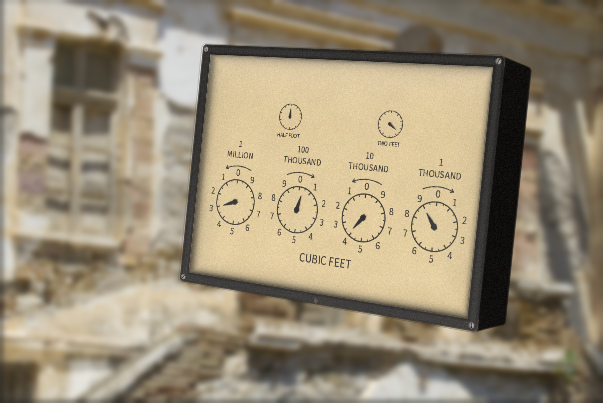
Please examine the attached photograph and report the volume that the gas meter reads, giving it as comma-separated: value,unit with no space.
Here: 303900,ft³
